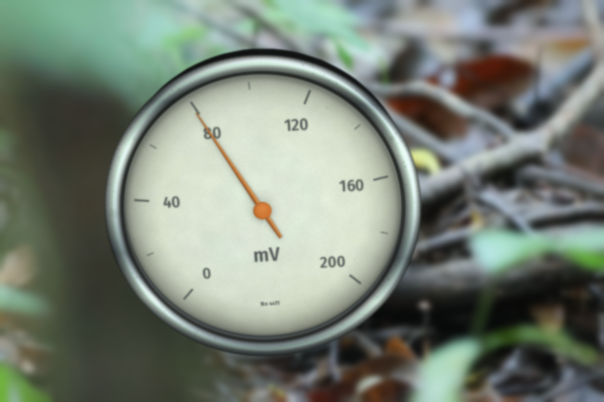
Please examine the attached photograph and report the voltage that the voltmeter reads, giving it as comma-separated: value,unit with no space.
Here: 80,mV
